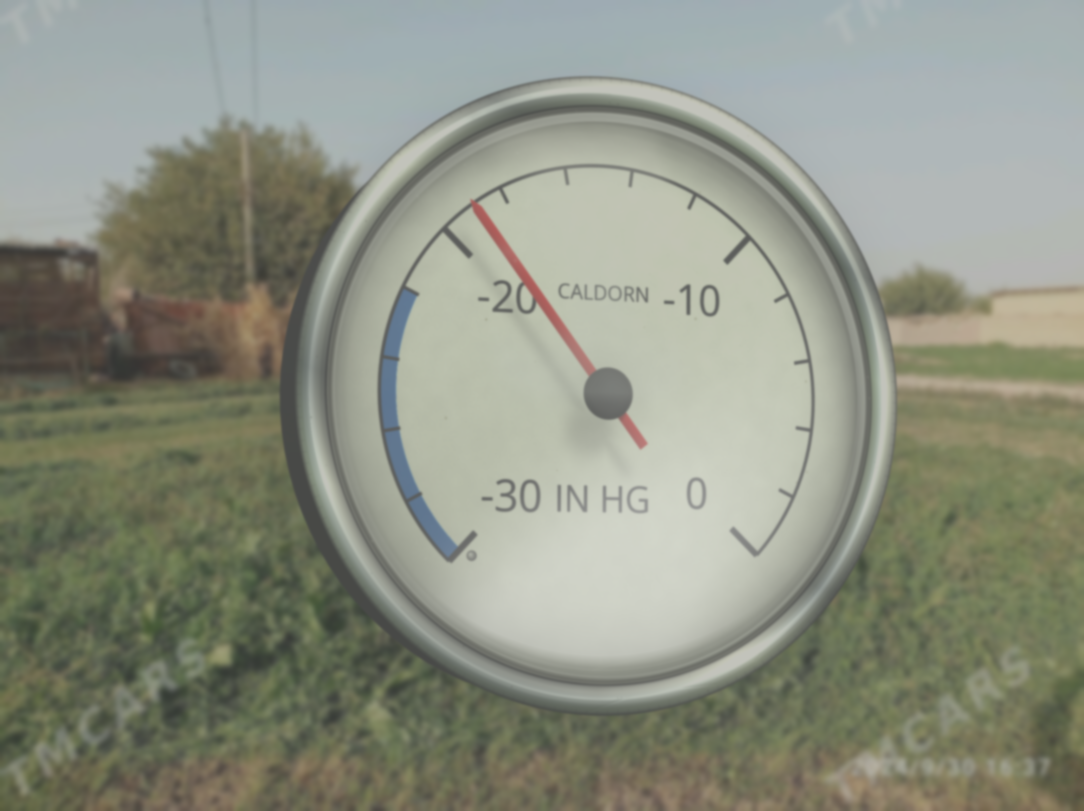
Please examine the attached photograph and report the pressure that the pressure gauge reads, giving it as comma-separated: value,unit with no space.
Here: -19,inHg
